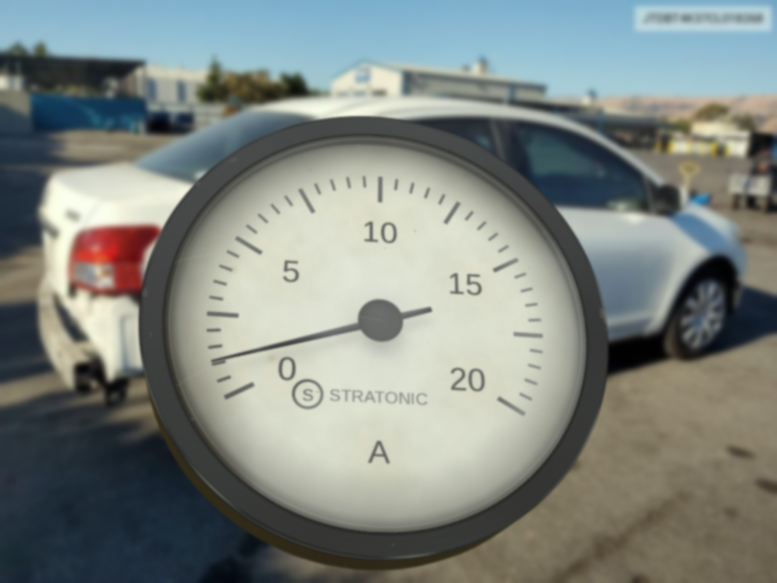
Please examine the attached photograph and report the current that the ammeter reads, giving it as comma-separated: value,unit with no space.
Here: 1,A
